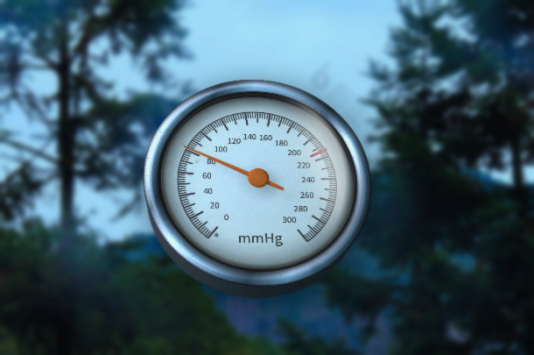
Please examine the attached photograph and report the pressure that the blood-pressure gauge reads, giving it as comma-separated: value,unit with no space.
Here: 80,mmHg
